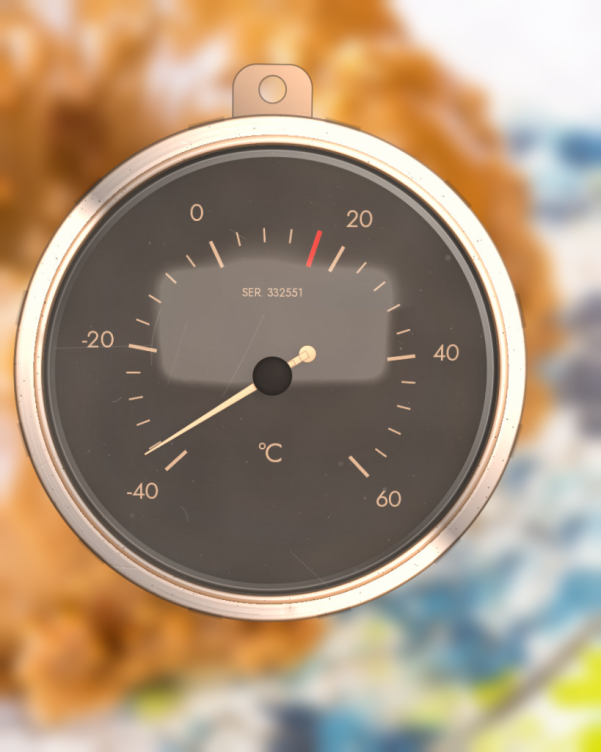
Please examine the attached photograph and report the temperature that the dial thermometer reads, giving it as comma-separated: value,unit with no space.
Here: -36,°C
